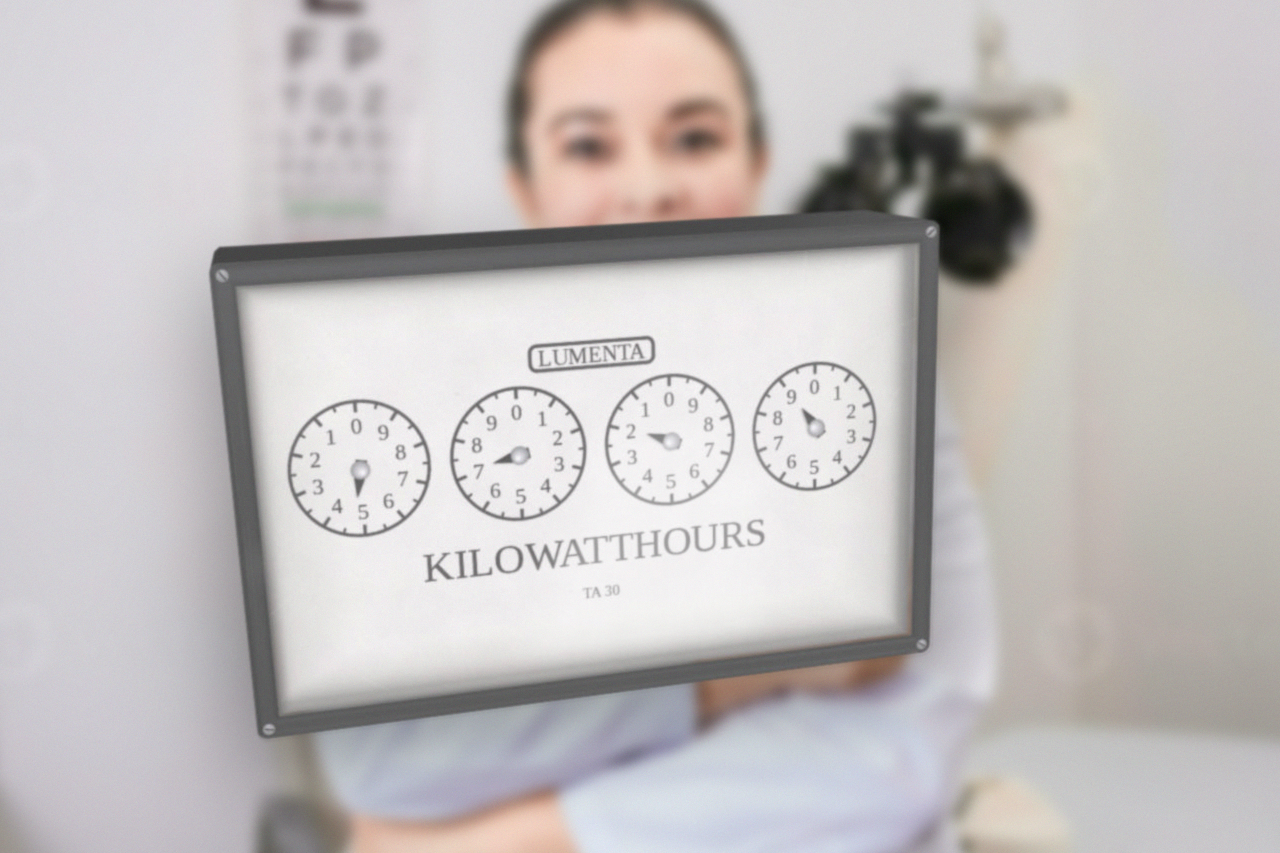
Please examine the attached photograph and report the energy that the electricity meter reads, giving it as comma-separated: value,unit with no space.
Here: 4719,kWh
